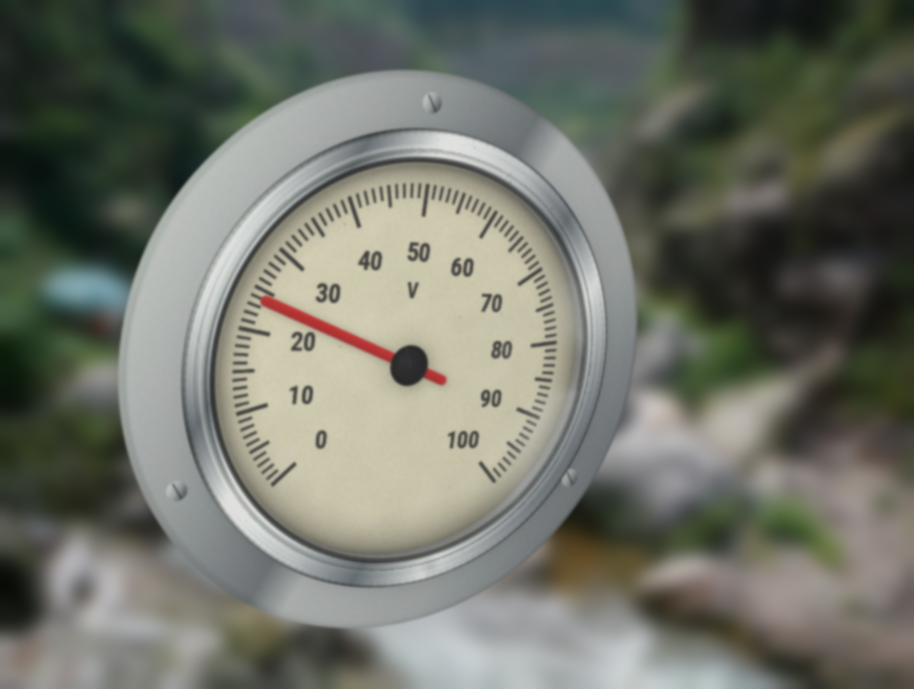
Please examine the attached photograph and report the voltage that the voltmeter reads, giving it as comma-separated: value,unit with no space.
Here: 24,V
